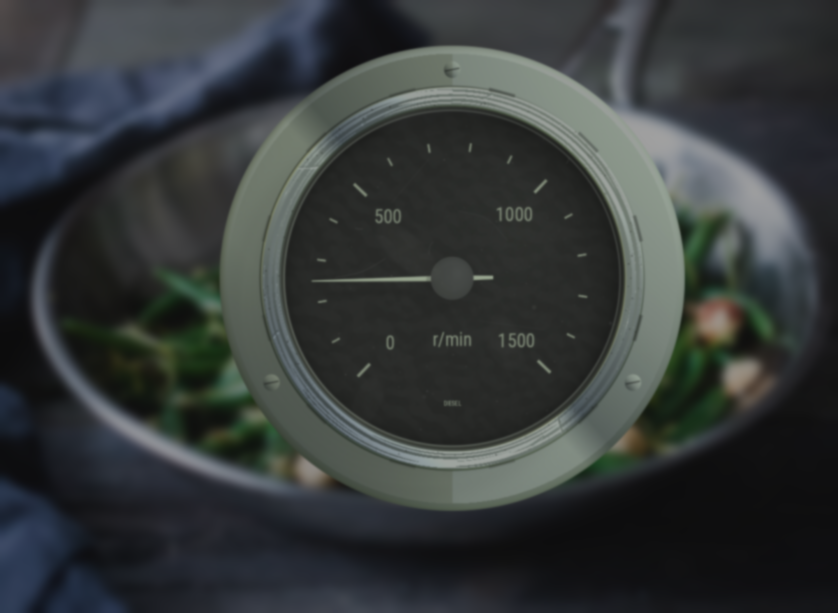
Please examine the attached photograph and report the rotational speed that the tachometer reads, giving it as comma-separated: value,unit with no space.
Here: 250,rpm
